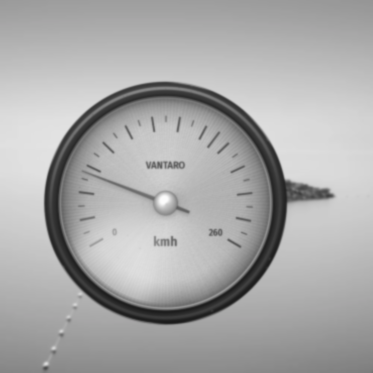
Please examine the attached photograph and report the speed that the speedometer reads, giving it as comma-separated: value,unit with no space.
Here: 55,km/h
